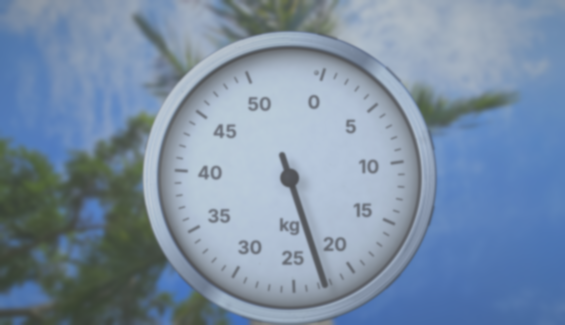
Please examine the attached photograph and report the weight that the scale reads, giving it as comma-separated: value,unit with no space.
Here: 22.5,kg
